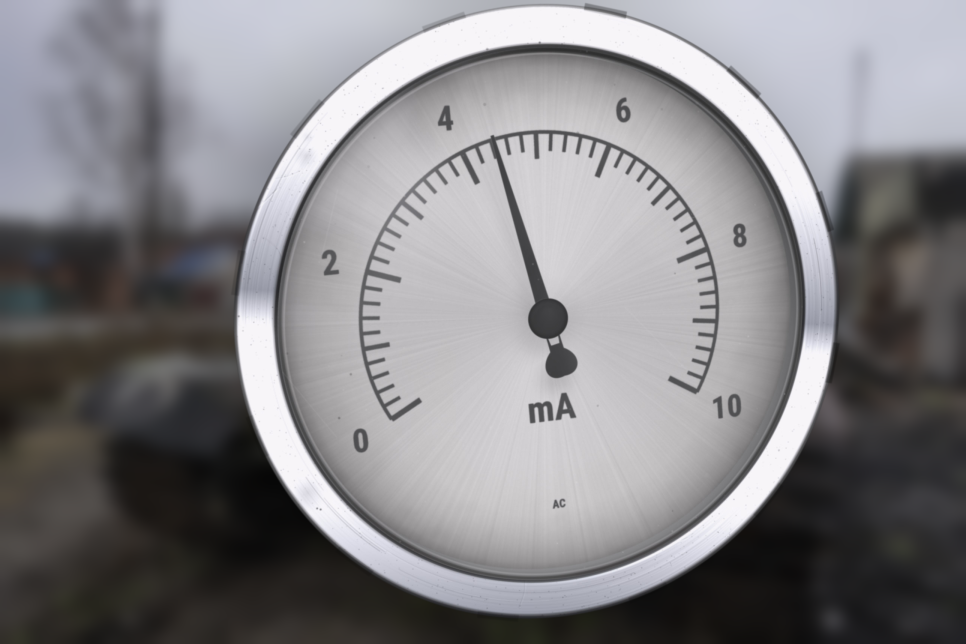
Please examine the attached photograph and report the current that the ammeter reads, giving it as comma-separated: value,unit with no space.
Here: 4.4,mA
